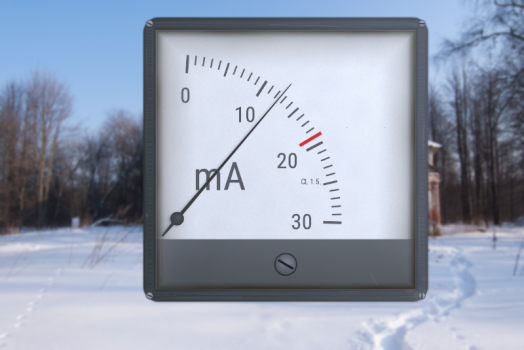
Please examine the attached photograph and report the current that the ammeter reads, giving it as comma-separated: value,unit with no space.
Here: 12.5,mA
